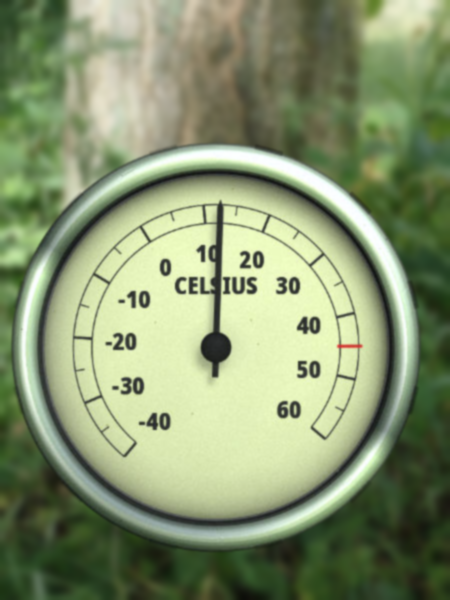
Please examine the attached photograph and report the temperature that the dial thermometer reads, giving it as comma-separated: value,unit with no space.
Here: 12.5,°C
